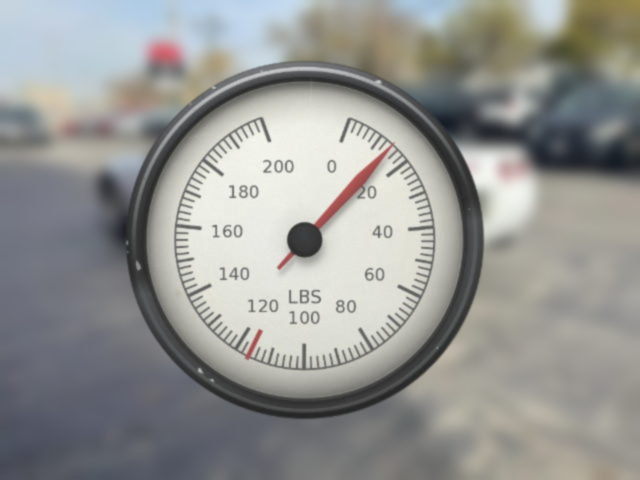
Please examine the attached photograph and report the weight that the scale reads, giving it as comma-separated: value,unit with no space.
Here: 14,lb
